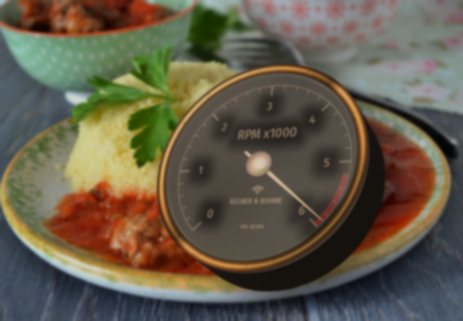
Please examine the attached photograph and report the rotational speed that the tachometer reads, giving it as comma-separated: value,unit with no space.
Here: 5900,rpm
